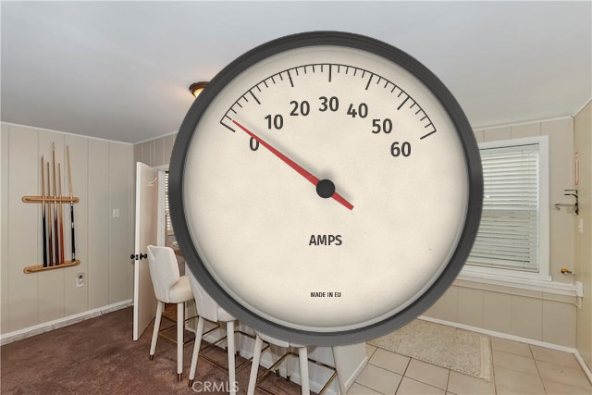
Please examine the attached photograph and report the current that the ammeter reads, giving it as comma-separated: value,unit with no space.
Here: 2,A
